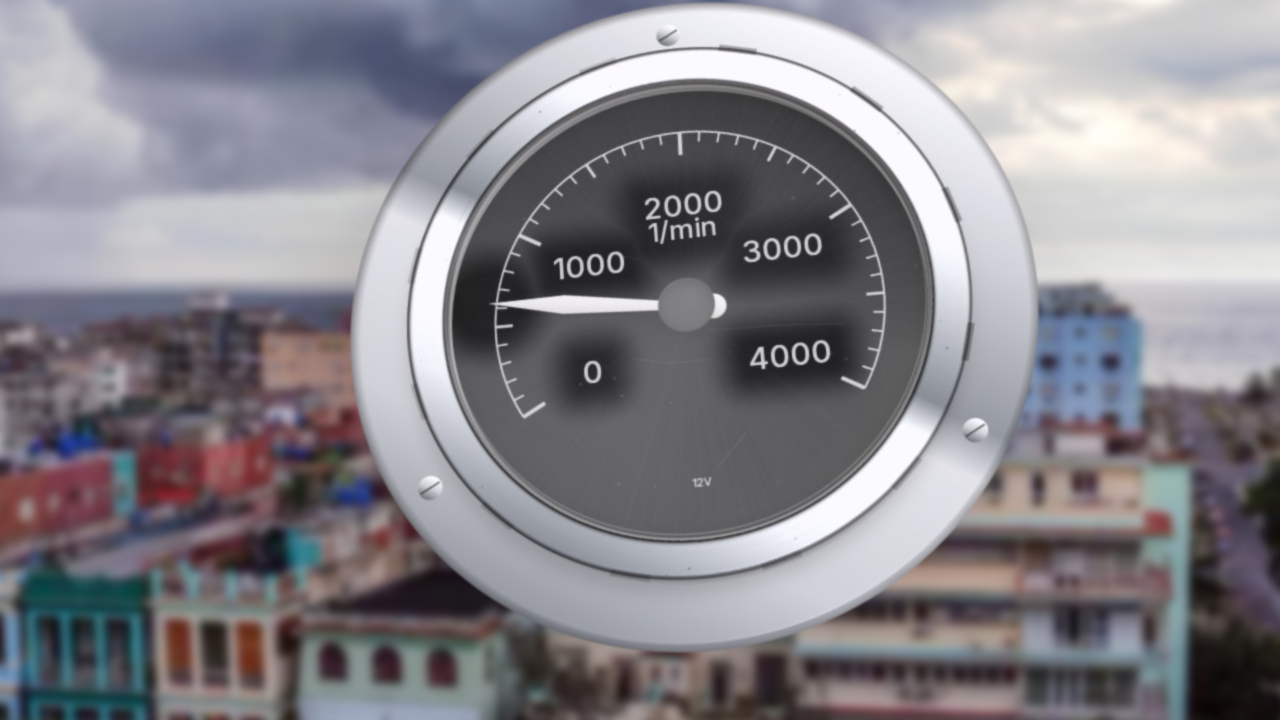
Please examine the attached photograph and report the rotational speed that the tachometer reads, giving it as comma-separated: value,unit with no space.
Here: 600,rpm
